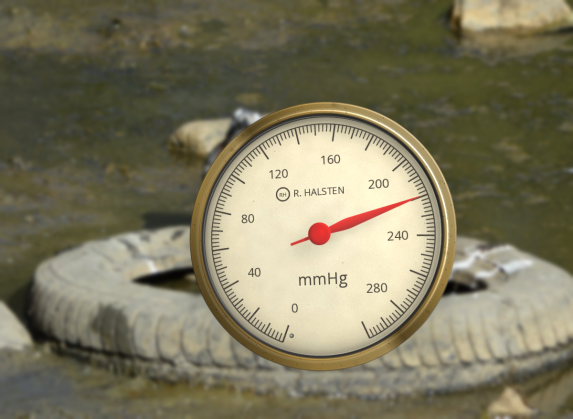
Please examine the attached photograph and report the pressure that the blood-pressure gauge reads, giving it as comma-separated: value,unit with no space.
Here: 220,mmHg
